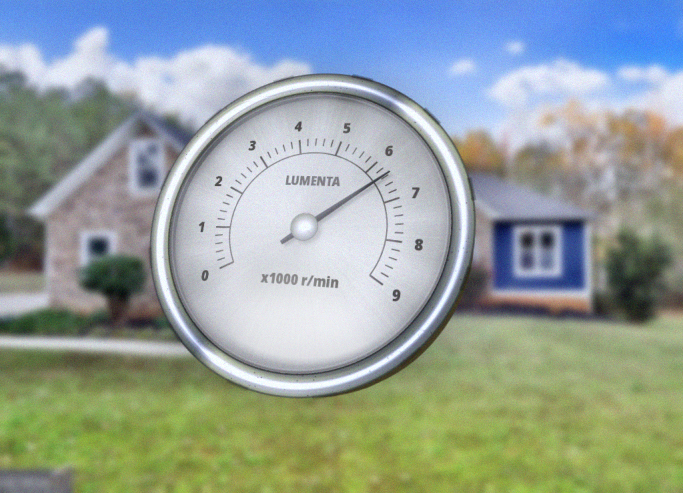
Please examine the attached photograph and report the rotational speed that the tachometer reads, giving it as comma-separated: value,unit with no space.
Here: 6400,rpm
